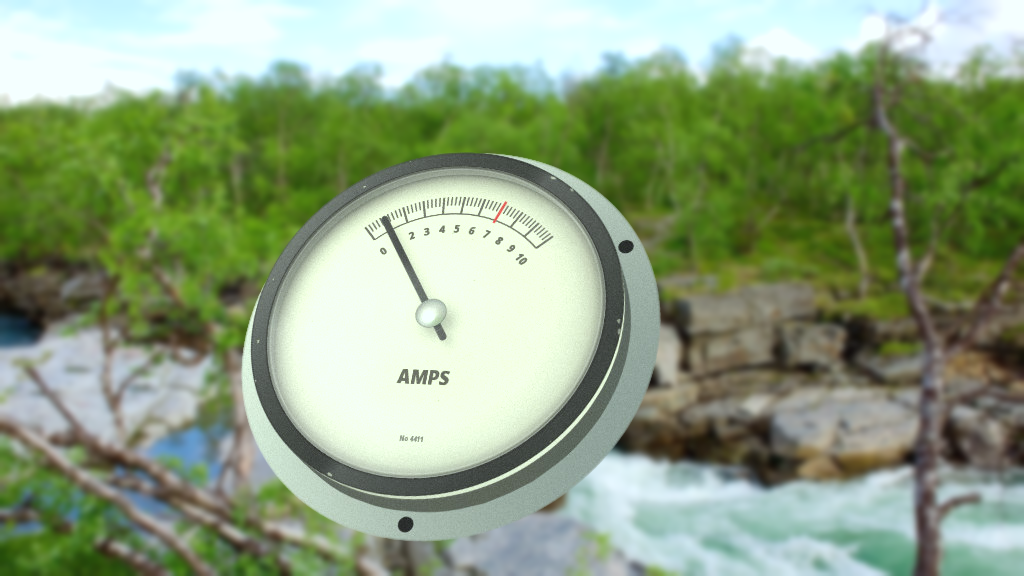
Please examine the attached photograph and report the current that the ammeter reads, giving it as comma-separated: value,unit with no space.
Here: 1,A
